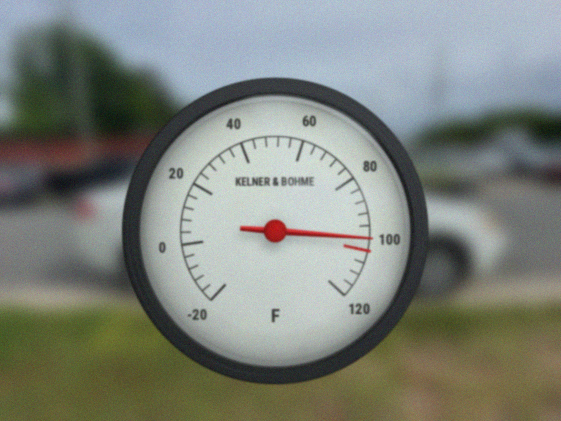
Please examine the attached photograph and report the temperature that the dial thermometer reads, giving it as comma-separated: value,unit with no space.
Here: 100,°F
